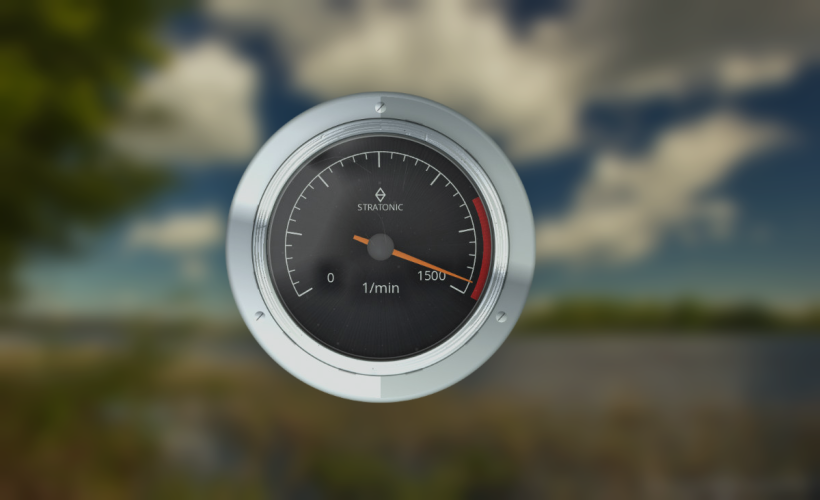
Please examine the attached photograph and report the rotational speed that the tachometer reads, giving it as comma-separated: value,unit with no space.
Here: 1450,rpm
